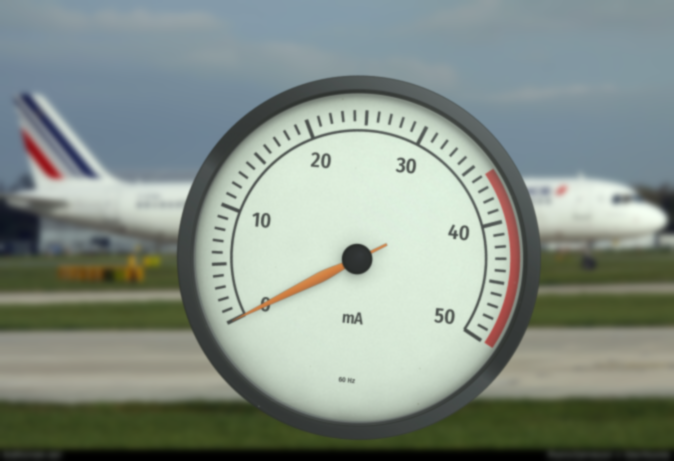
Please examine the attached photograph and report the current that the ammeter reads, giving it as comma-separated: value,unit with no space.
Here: 0,mA
